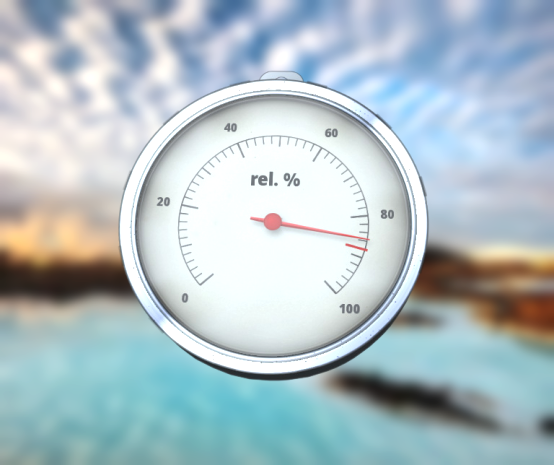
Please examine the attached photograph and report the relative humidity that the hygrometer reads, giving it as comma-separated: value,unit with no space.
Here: 86,%
